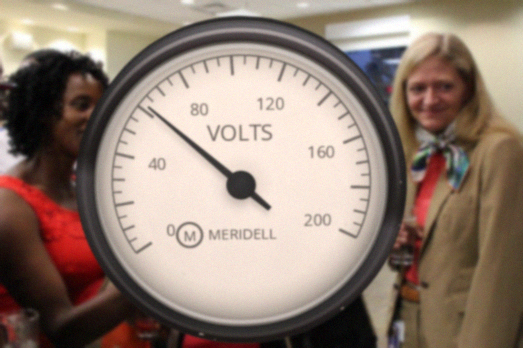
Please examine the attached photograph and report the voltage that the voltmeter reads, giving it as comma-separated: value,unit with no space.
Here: 62.5,V
